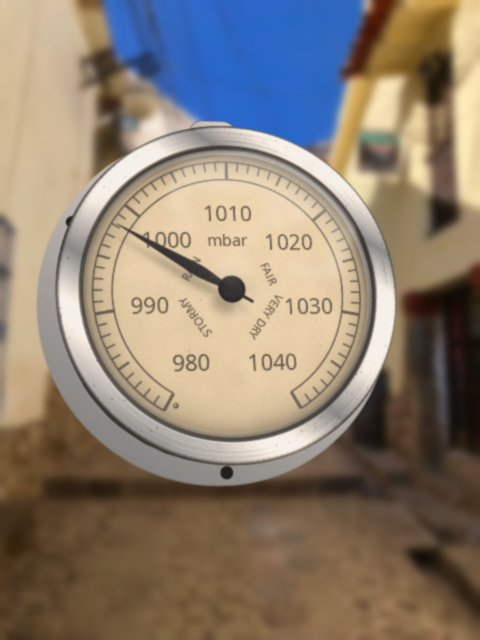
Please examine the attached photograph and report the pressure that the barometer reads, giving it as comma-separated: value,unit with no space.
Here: 998,mbar
